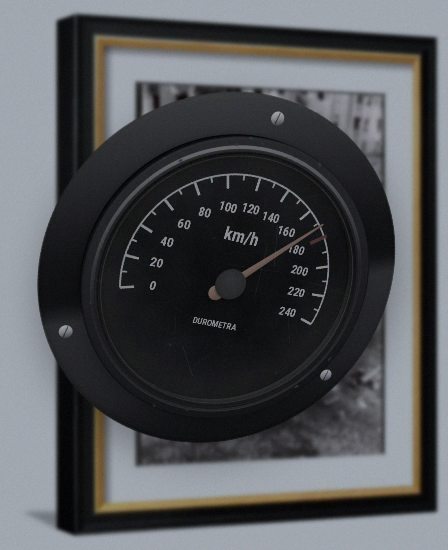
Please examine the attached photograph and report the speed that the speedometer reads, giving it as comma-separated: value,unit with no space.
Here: 170,km/h
